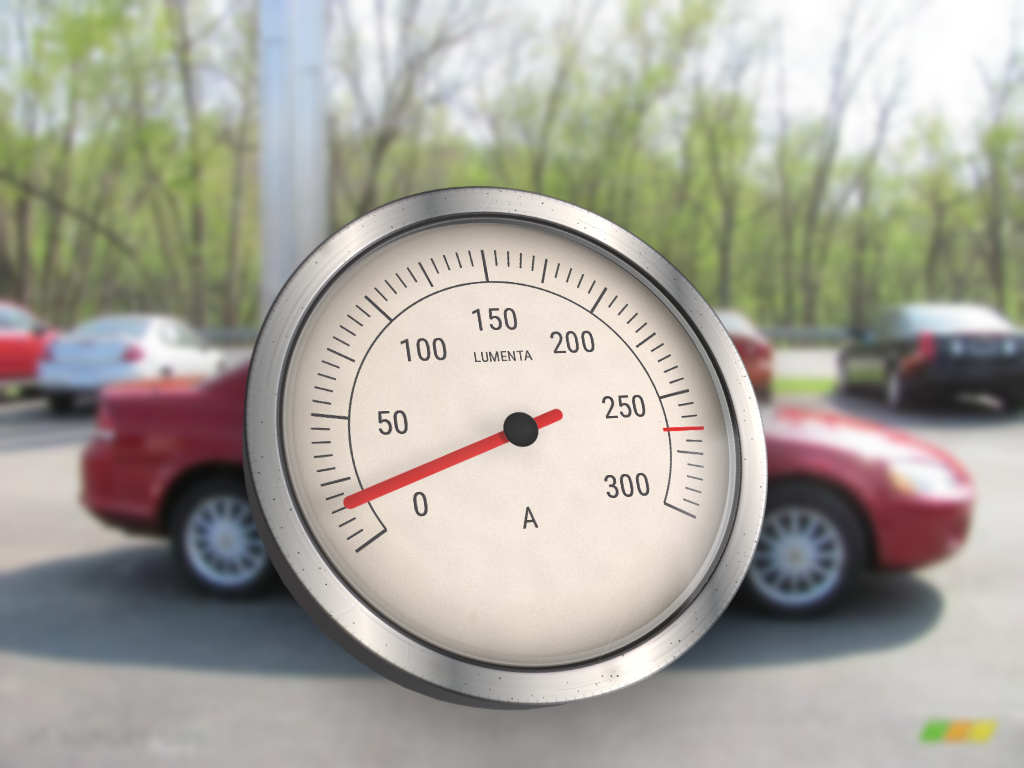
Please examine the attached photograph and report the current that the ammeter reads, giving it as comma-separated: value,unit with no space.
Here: 15,A
